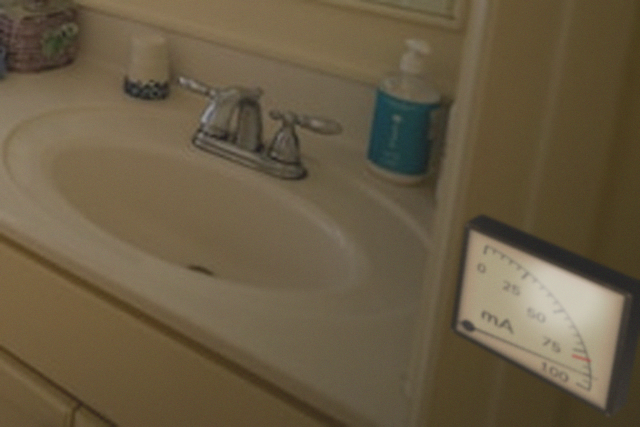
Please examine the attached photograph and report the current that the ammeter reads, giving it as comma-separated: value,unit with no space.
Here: 90,mA
